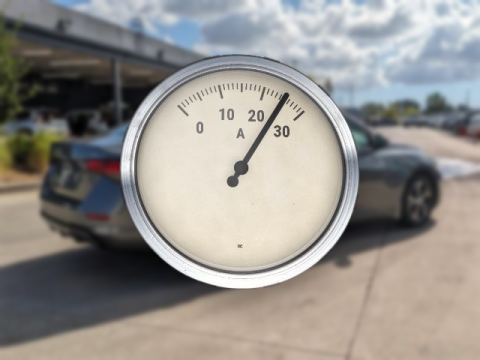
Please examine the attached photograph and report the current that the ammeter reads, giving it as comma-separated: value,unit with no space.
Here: 25,A
